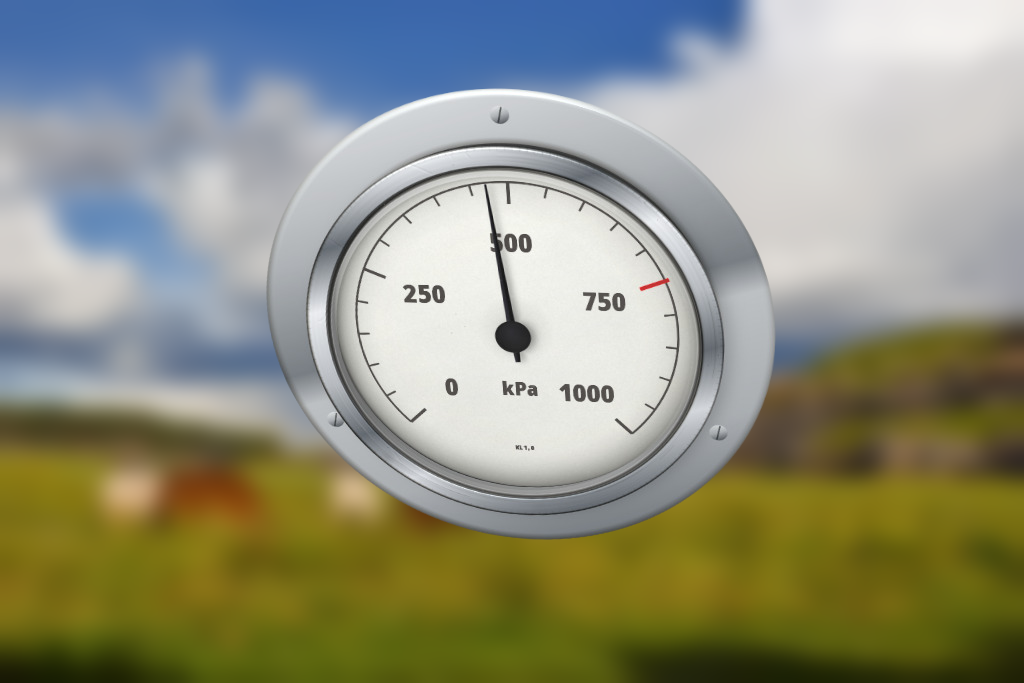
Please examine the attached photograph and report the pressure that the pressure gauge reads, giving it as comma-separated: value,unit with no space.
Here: 475,kPa
